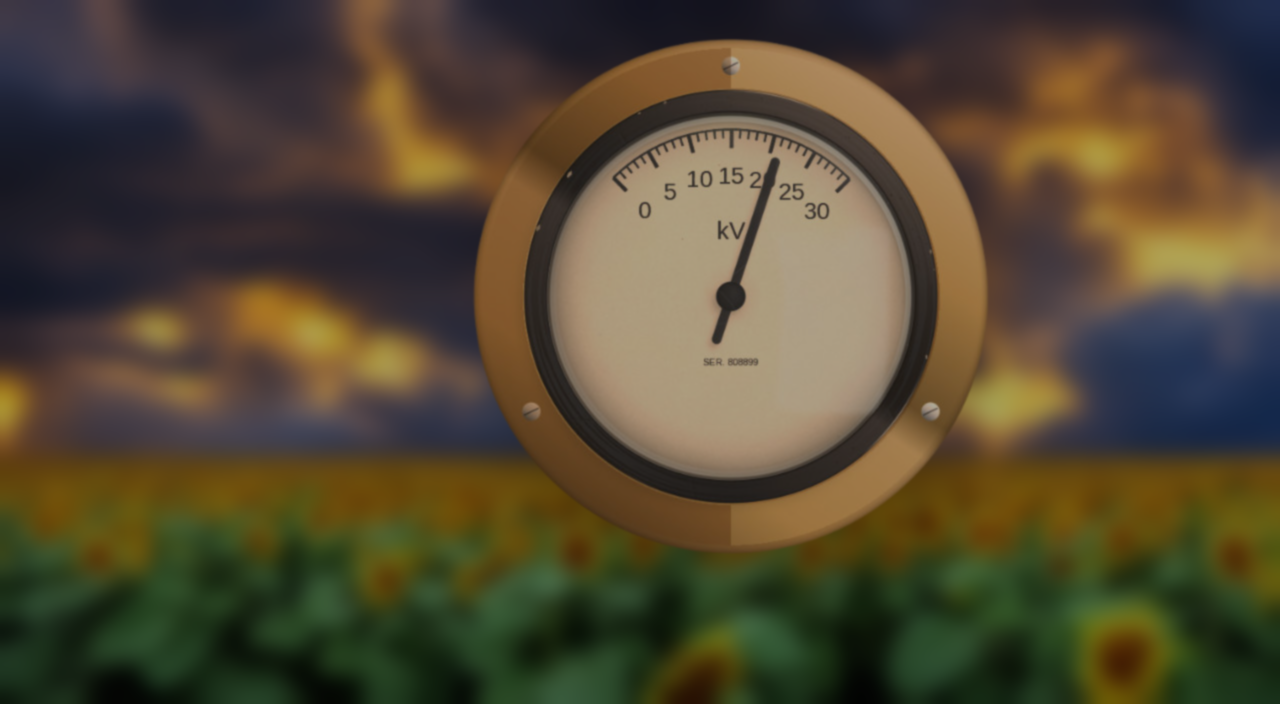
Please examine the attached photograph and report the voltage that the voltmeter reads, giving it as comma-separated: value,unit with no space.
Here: 21,kV
